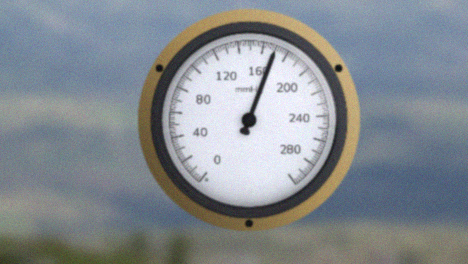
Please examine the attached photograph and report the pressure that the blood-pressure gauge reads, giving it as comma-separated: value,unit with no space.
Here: 170,mmHg
